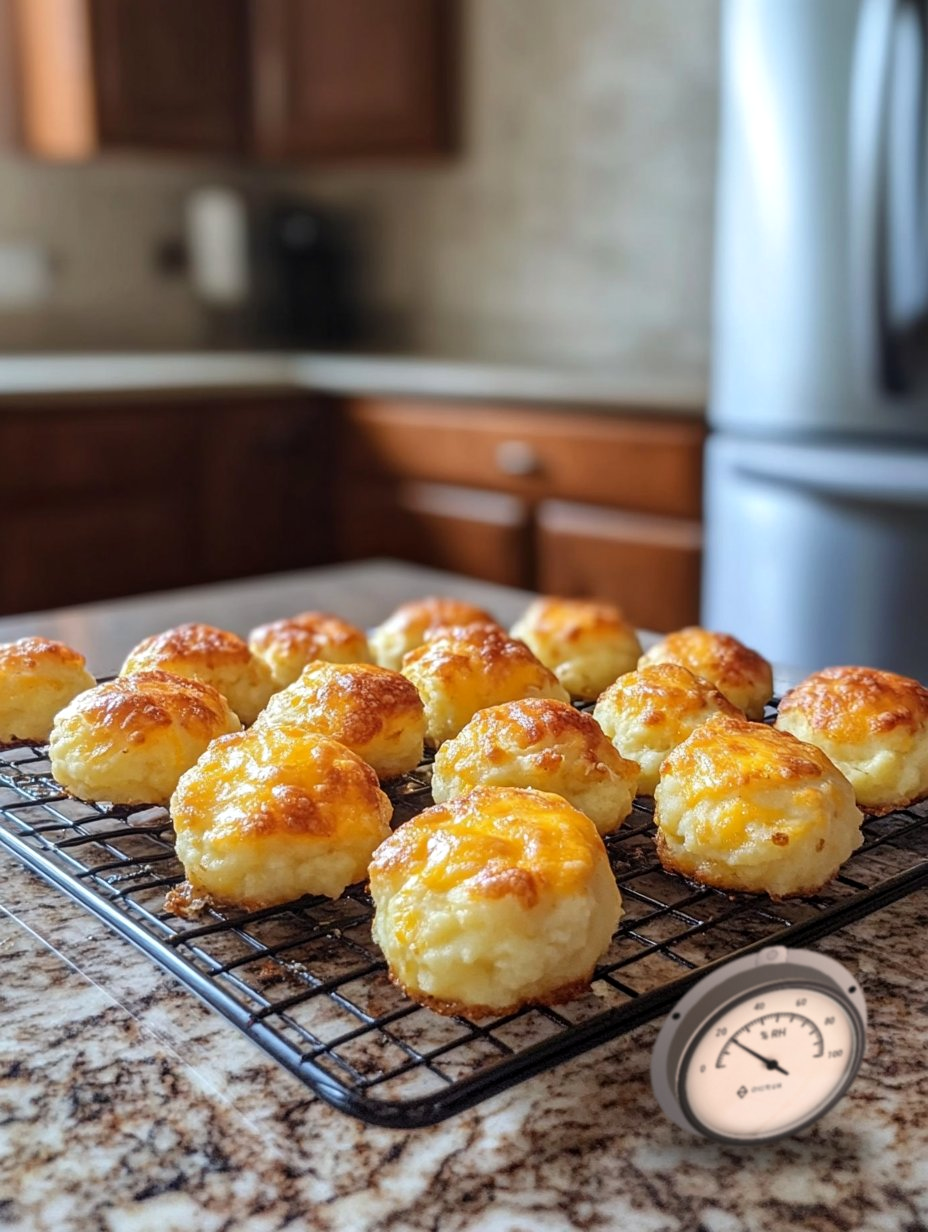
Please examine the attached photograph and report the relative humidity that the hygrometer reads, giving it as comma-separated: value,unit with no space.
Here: 20,%
